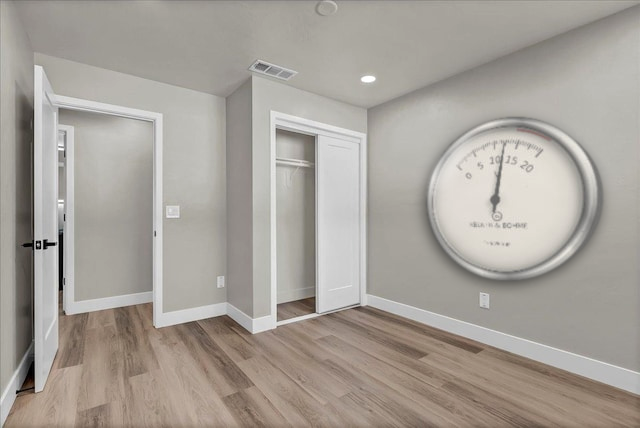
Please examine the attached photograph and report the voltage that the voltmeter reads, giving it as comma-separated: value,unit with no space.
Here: 12.5,V
